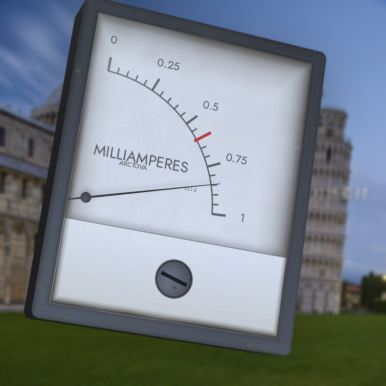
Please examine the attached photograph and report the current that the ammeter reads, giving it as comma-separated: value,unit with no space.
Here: 0.85,mA
